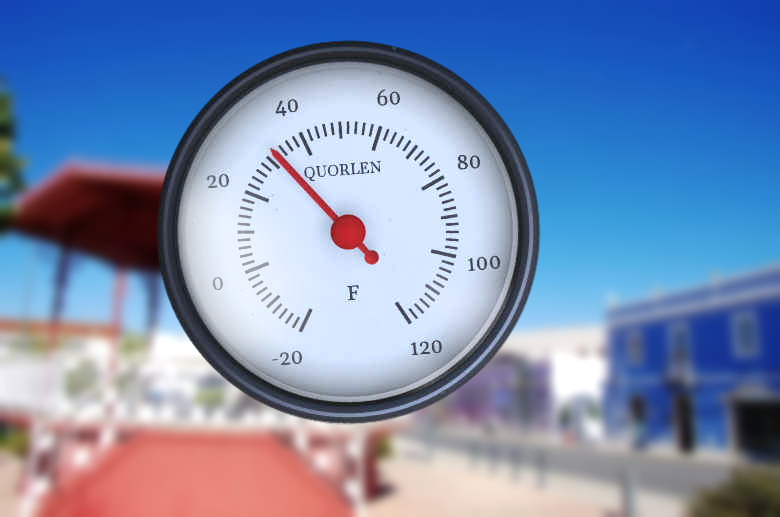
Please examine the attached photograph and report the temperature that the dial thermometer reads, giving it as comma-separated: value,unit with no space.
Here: 32,°F
